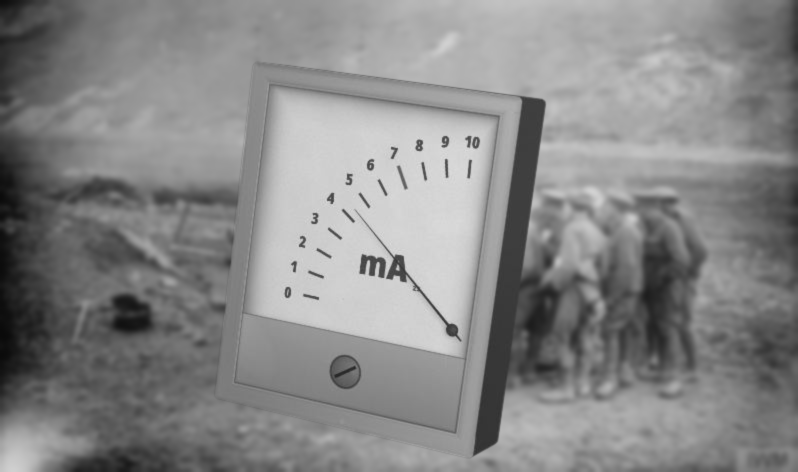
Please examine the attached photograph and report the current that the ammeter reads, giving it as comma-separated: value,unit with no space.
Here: 4.5,mA
